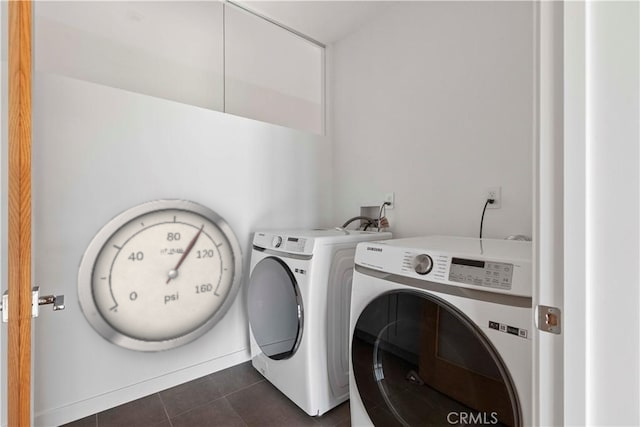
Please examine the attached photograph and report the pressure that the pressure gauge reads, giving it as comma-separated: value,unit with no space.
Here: 100,psi
